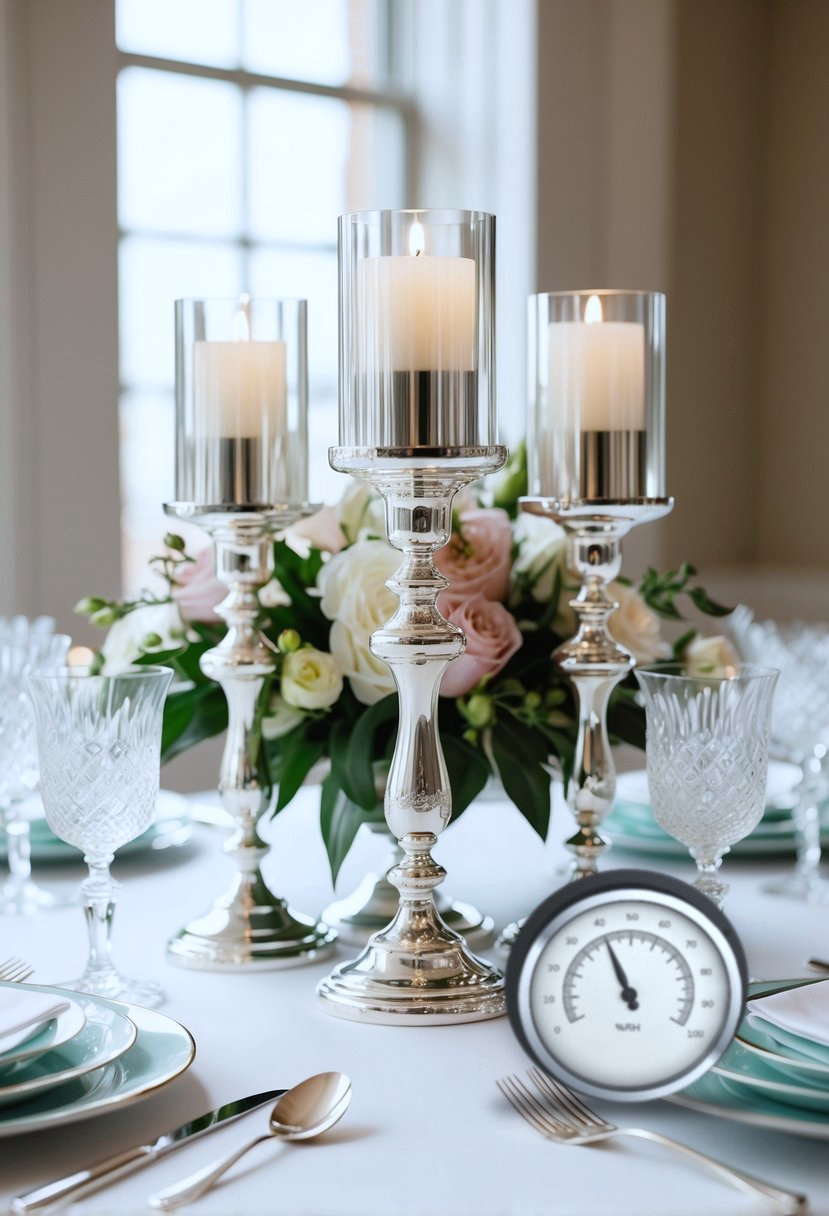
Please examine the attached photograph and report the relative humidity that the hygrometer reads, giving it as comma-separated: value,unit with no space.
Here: 40,%
